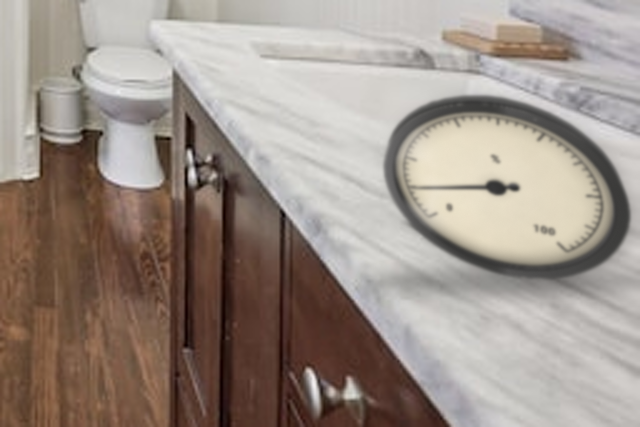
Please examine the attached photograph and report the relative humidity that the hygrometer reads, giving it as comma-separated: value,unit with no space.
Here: 10,%
